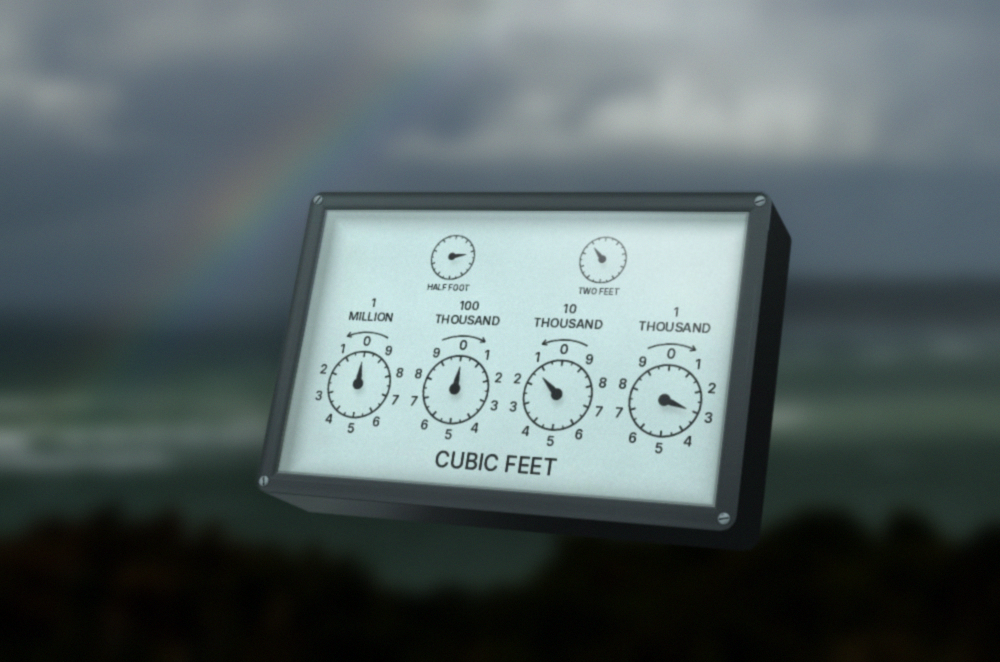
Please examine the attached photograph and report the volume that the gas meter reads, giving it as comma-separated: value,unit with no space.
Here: 1300,ft³
